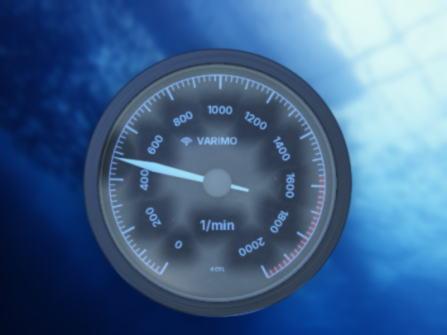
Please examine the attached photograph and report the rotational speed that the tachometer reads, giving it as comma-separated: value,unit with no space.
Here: 480,rpm
